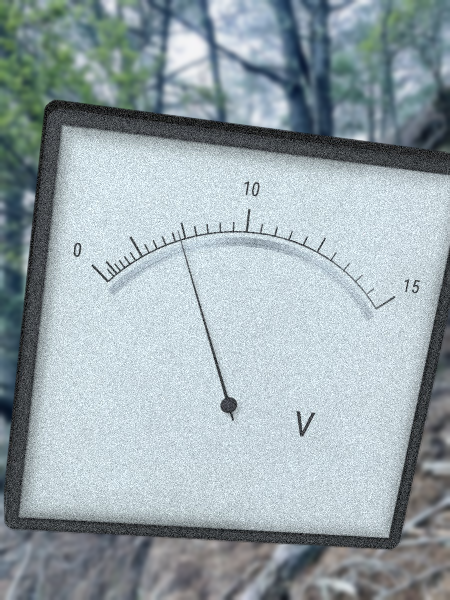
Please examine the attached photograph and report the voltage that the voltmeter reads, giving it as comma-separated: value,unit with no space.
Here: 7.25,V
